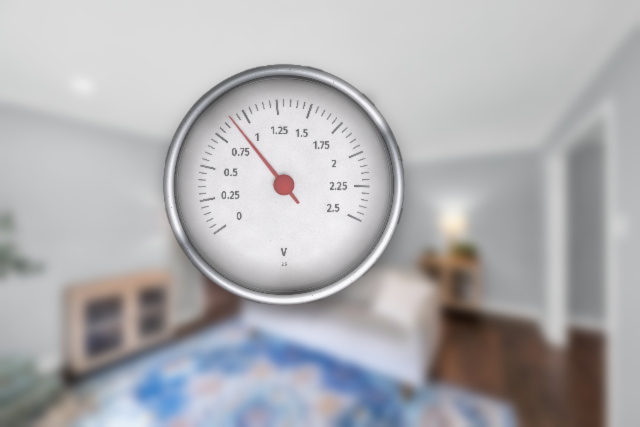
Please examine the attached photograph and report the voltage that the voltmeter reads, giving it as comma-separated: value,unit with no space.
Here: 0.9,V
